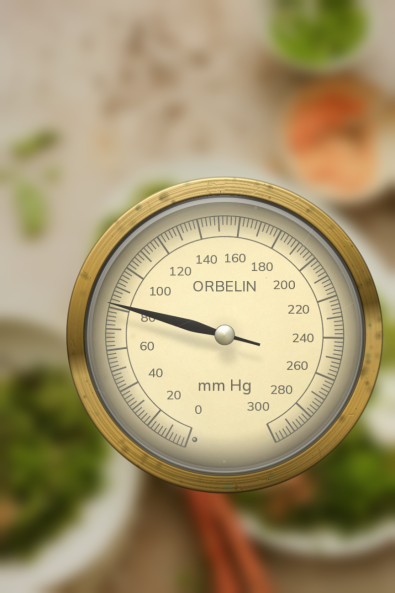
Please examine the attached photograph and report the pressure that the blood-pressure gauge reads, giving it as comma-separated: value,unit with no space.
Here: 82,mmHg
